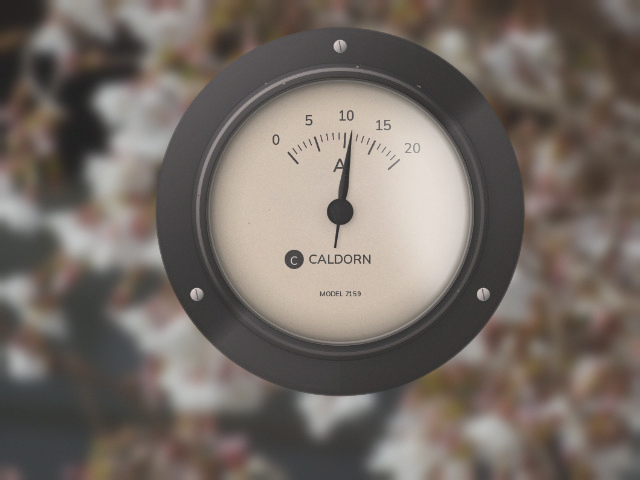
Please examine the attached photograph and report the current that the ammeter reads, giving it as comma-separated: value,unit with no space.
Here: 11,A
